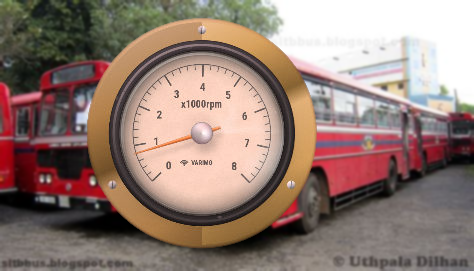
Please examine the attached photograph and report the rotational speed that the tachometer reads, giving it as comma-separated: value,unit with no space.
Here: 800,rpm
